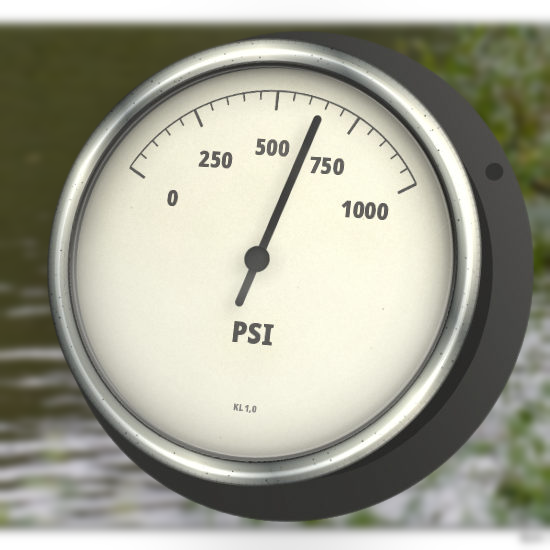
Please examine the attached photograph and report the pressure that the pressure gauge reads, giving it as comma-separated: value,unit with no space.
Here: 650,psi
